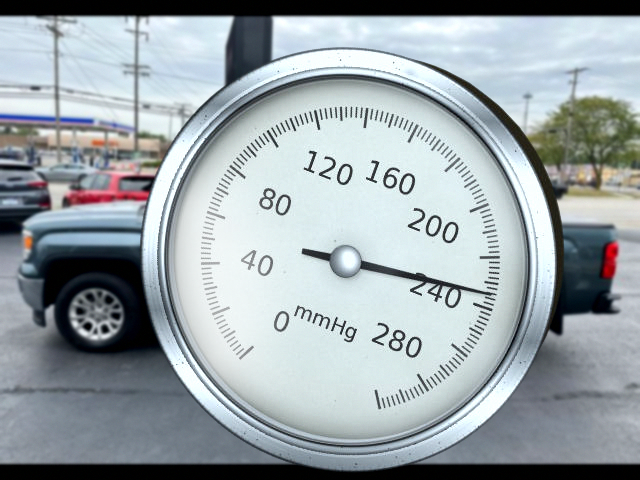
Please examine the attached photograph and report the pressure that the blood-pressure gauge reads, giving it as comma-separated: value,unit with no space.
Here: 234,mmHg
